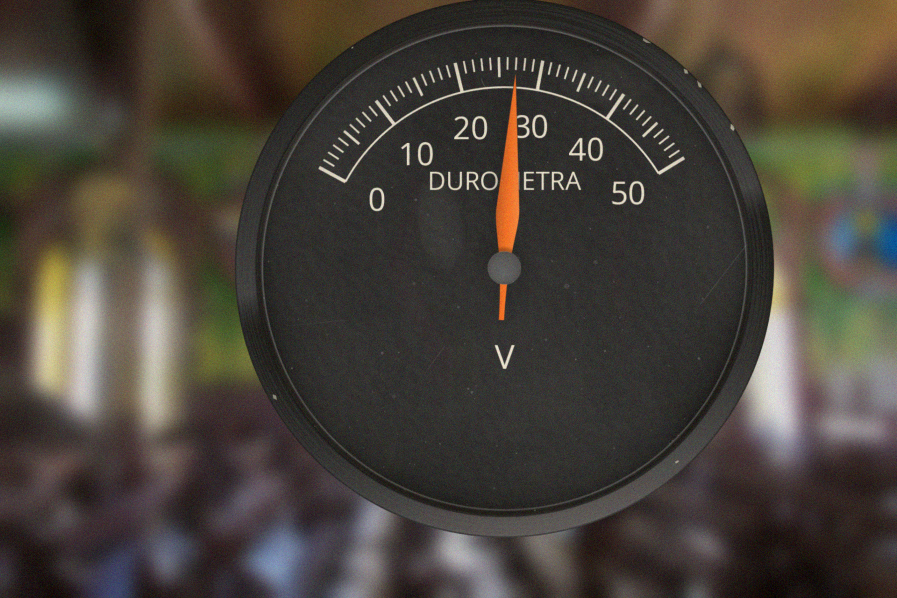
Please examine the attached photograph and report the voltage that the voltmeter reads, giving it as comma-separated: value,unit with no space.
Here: 27,V
